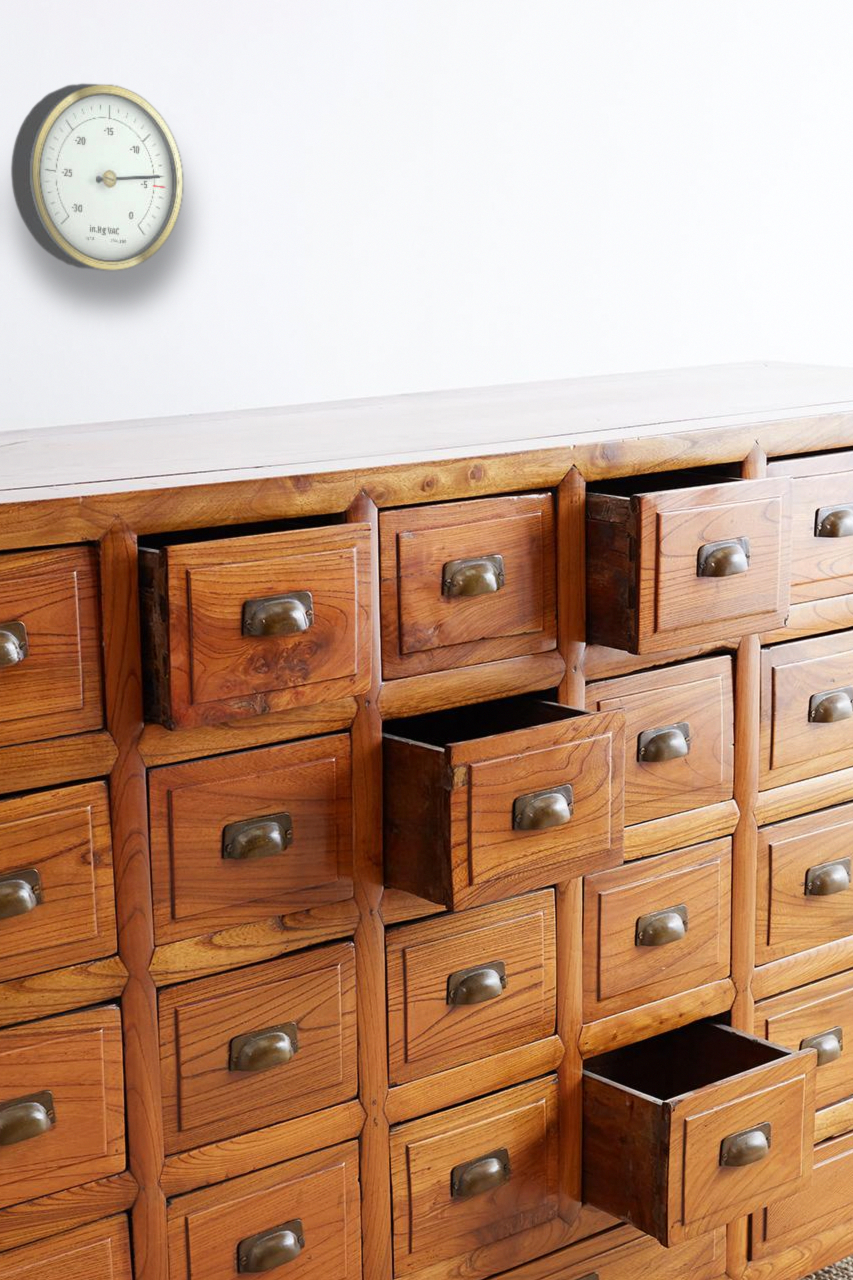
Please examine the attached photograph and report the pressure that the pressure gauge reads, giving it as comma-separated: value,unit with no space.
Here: -6,inHg
